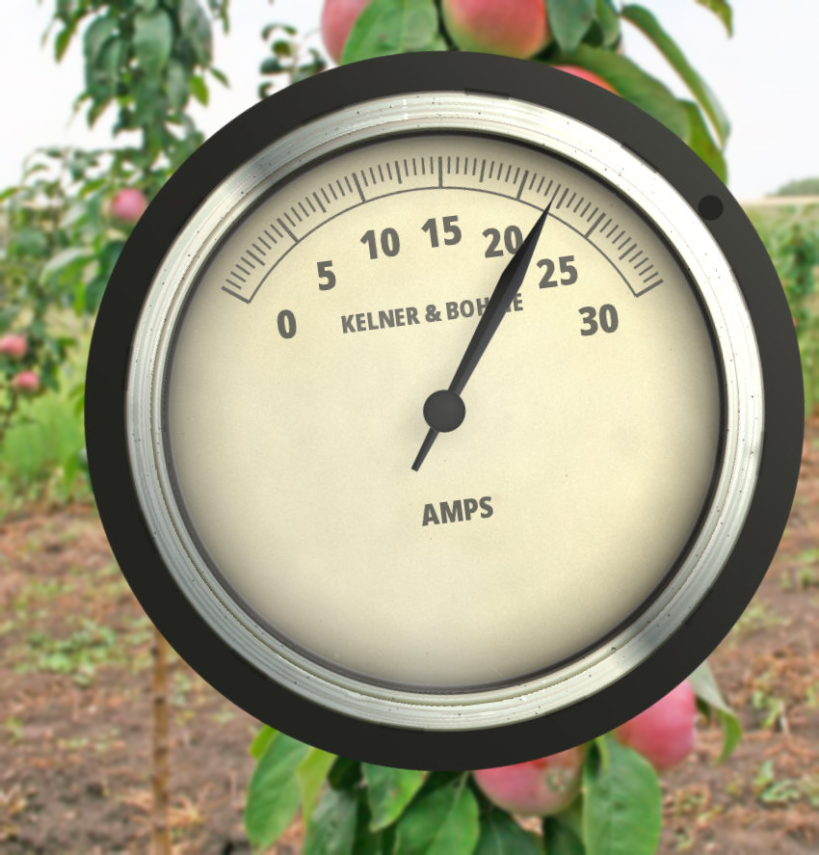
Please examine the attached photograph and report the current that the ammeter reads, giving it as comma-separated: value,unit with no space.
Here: 22,A
